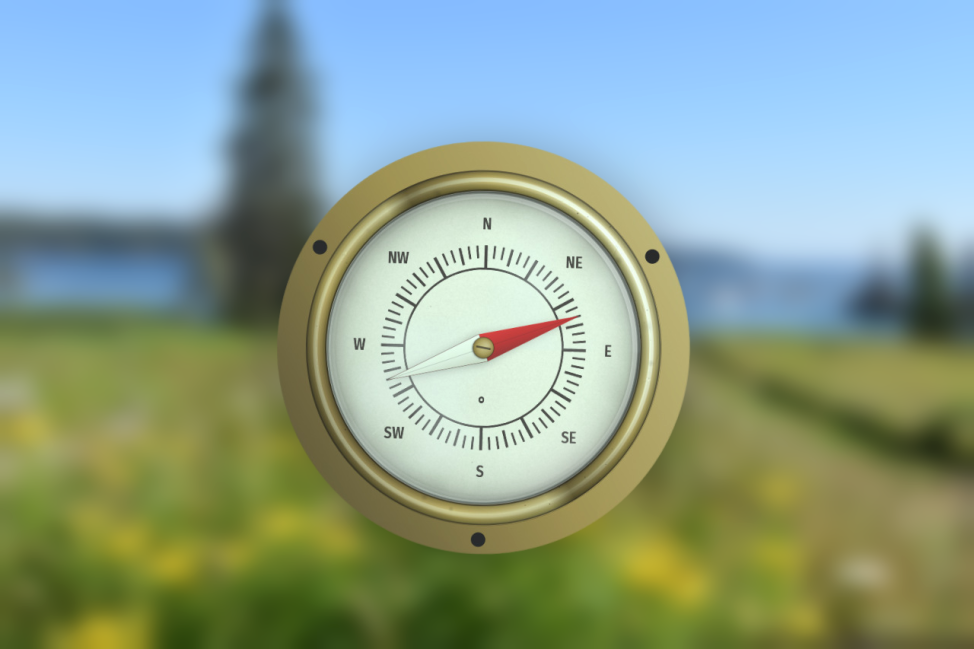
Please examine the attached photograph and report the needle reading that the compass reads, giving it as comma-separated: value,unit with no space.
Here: 70,°
